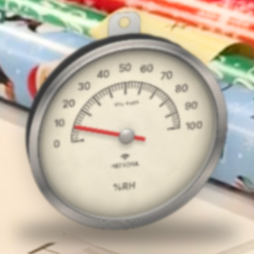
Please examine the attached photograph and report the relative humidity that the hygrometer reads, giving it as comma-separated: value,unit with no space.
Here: 10,%
